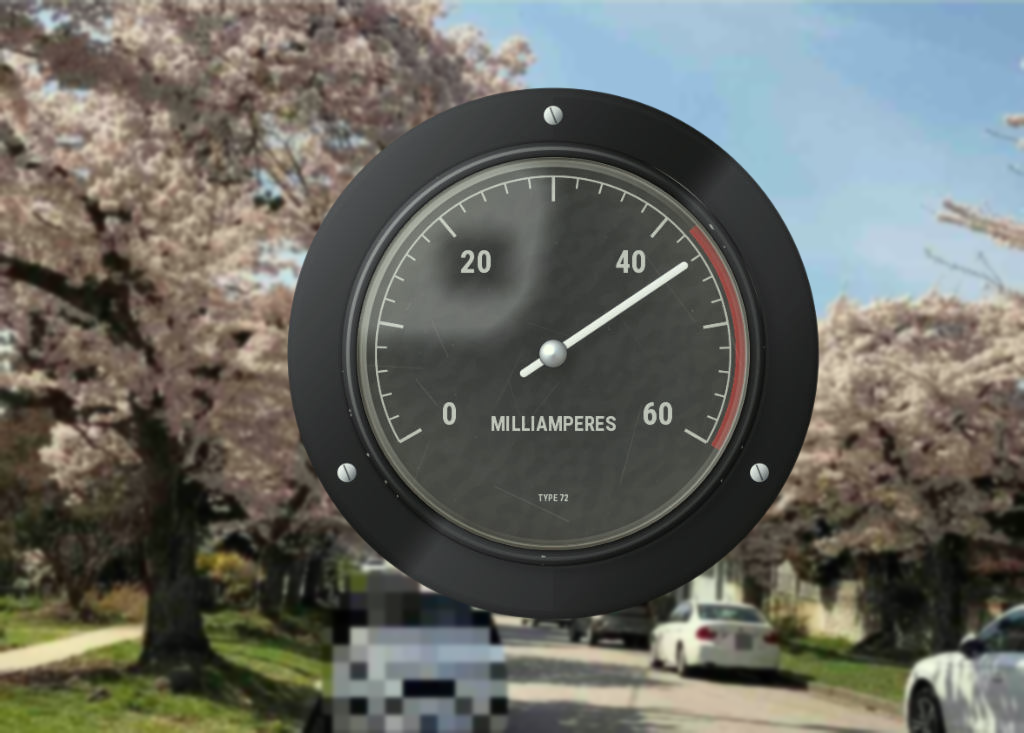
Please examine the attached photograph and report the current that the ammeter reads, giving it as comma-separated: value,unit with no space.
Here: 44,mA
